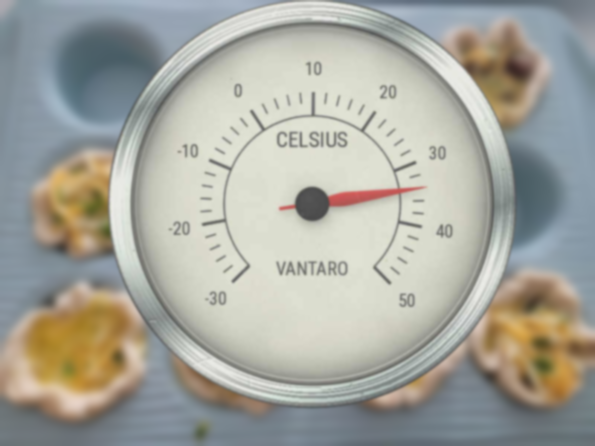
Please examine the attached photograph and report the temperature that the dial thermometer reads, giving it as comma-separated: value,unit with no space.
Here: 34,°C
